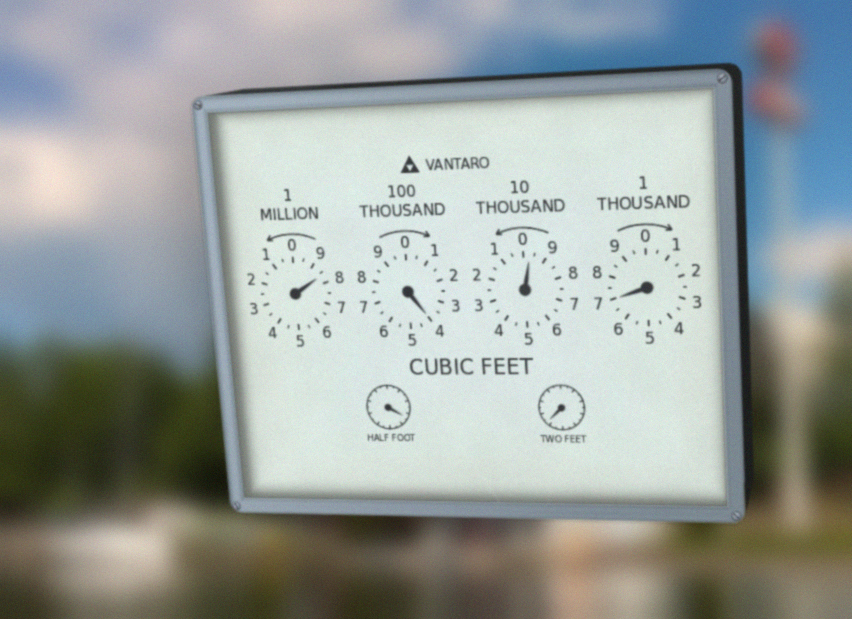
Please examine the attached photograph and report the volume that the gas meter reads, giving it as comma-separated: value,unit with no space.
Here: 839700,ft³
